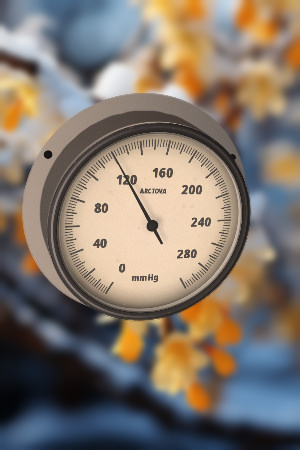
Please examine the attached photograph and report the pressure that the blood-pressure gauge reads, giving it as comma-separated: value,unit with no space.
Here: 120,mmHg
